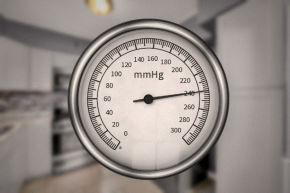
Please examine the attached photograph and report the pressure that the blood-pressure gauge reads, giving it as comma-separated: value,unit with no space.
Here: 240,mmHg
